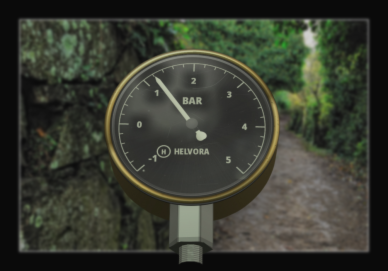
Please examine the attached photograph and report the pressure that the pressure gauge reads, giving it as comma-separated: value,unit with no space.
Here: 1.2,bar
